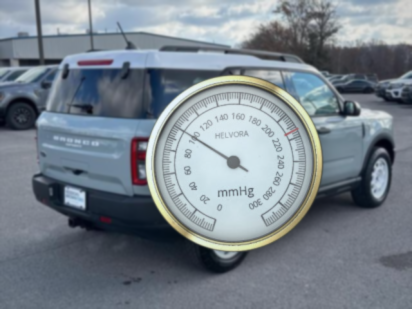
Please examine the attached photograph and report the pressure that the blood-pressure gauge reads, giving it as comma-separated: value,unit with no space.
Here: 100,mmHg
